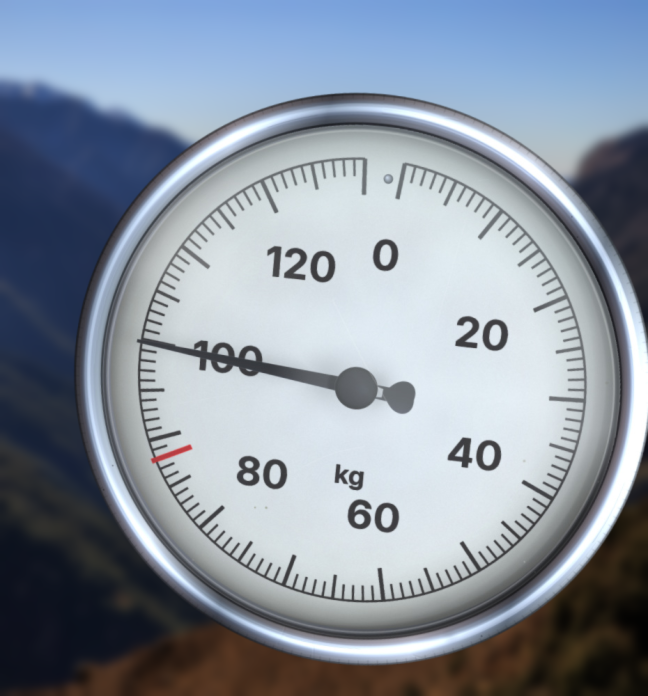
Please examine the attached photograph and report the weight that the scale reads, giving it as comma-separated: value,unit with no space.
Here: 100,kg
